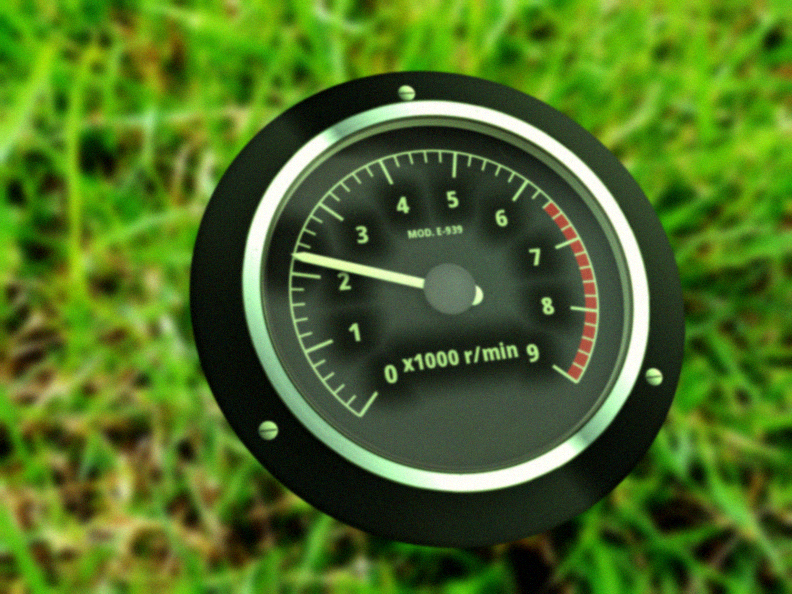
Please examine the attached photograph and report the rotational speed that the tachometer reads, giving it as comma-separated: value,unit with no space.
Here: 2200,rpm
